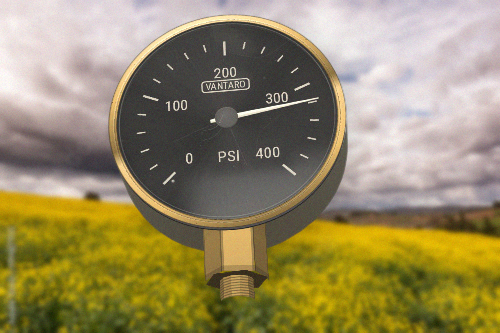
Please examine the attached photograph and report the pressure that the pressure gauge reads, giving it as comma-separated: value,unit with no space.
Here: 320,psi
